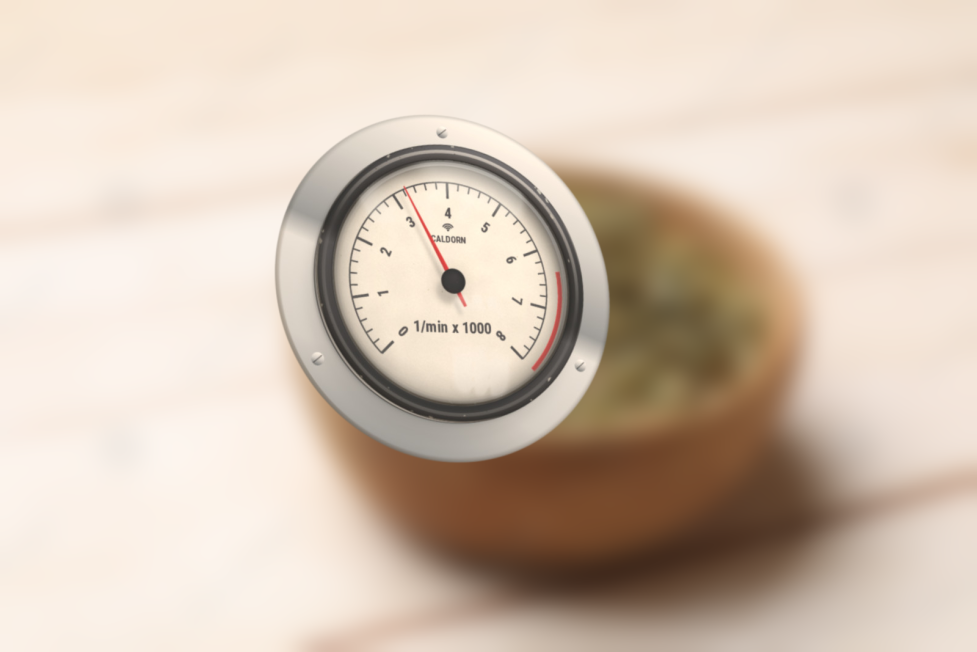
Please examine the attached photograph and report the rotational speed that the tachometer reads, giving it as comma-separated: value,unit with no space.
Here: 3200,rpm
